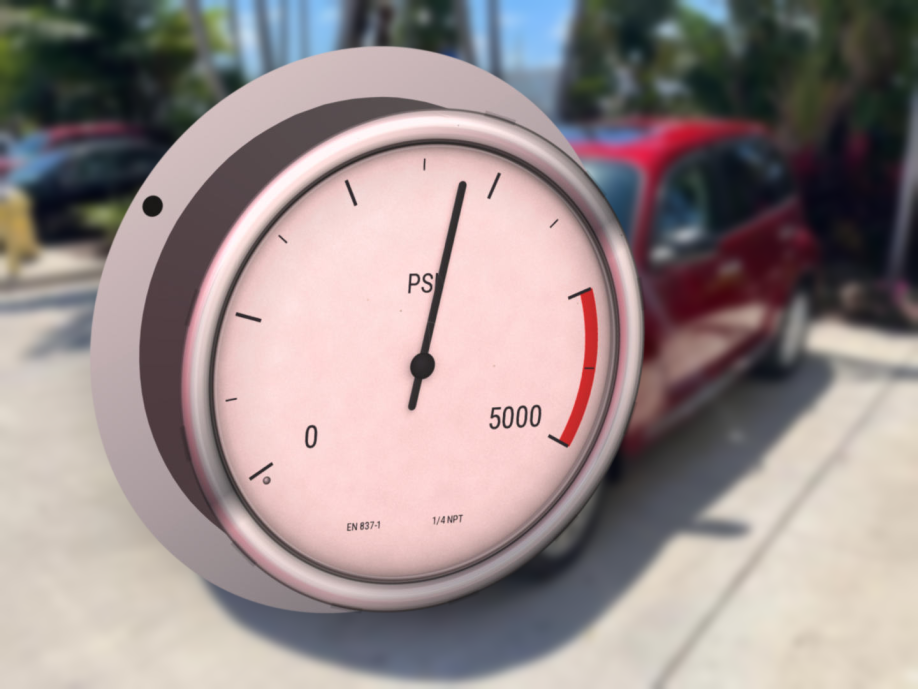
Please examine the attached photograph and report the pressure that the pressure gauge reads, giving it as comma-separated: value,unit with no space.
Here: 2750,psi
